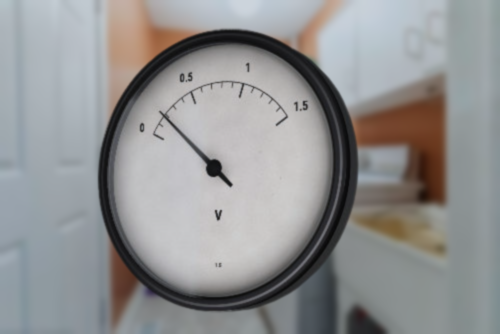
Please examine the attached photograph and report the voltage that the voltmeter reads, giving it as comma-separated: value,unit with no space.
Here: 0.2,V
